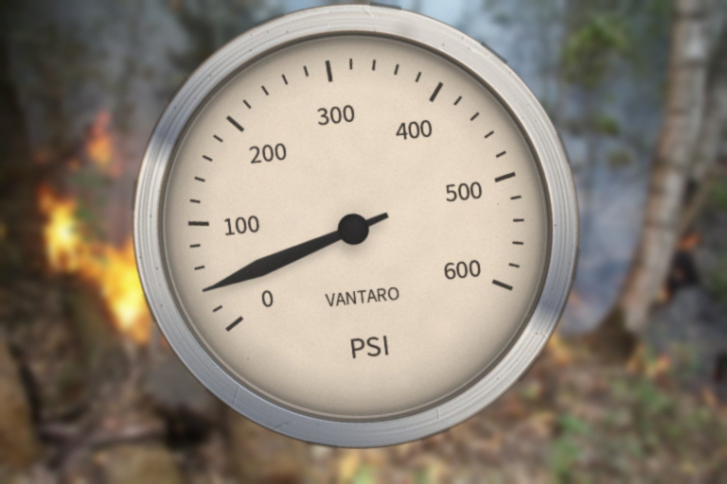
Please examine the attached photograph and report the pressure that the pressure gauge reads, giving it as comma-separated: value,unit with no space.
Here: 40,psi
